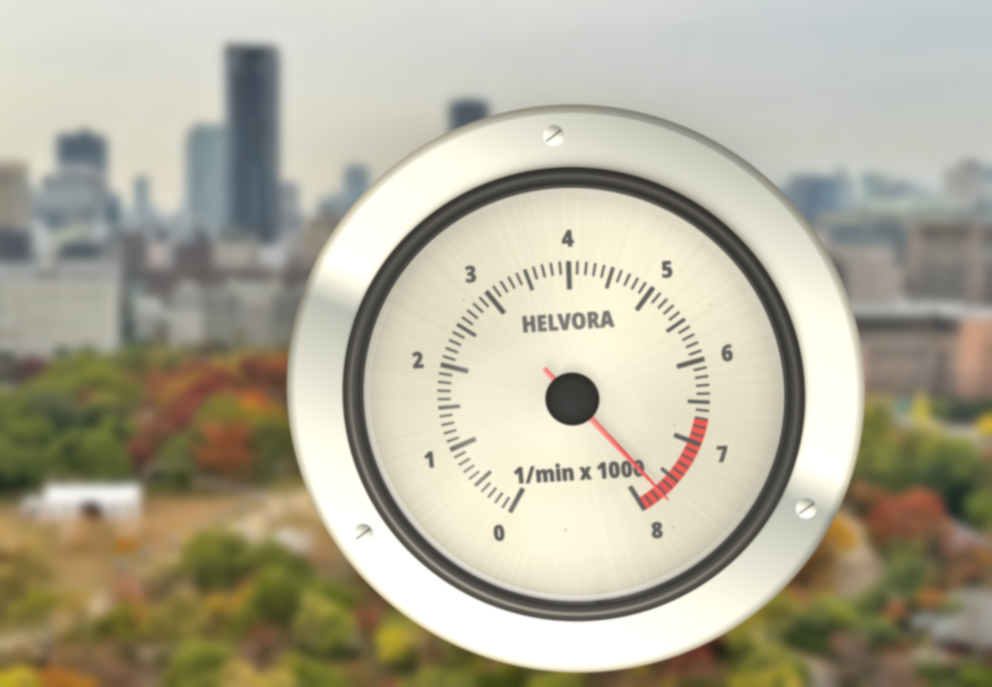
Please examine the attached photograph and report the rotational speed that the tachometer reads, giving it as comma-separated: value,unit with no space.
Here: 7700,rpm
